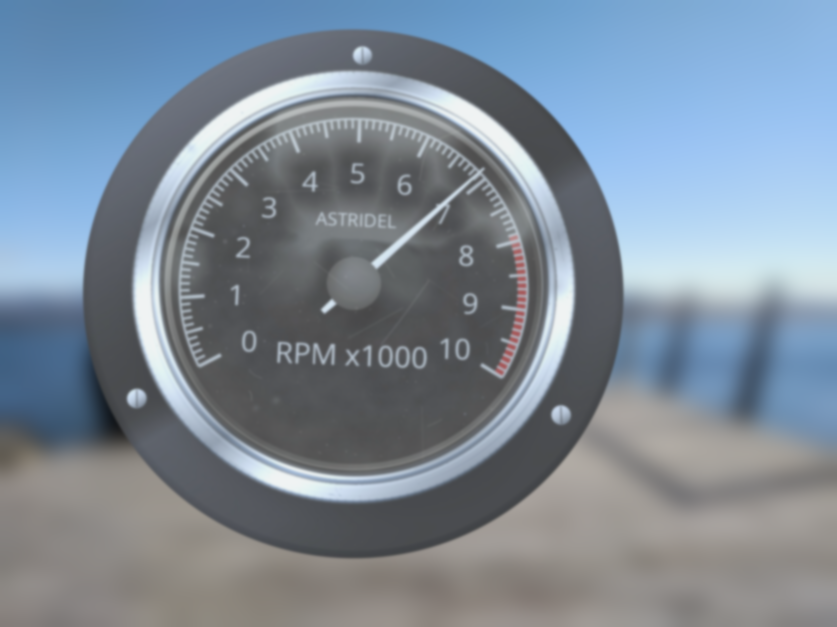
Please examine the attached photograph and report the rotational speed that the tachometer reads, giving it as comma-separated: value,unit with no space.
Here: 6900,rpm
